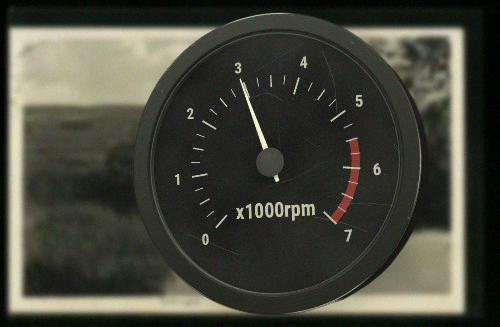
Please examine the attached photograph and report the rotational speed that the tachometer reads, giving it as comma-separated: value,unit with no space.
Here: 3000,rpm
